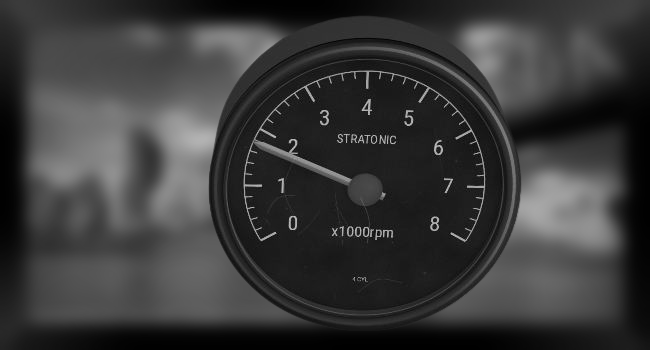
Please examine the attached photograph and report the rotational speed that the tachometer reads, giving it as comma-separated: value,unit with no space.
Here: 1800,rpm
